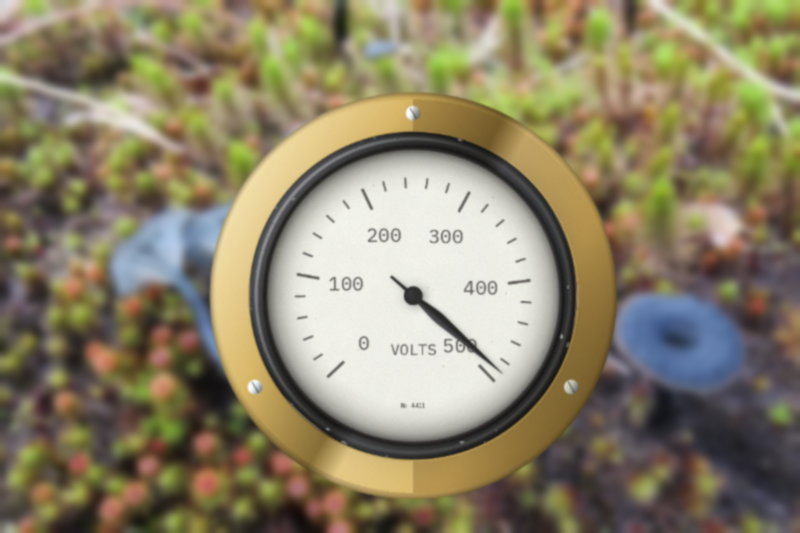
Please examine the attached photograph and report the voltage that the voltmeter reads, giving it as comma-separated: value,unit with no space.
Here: 490,V
